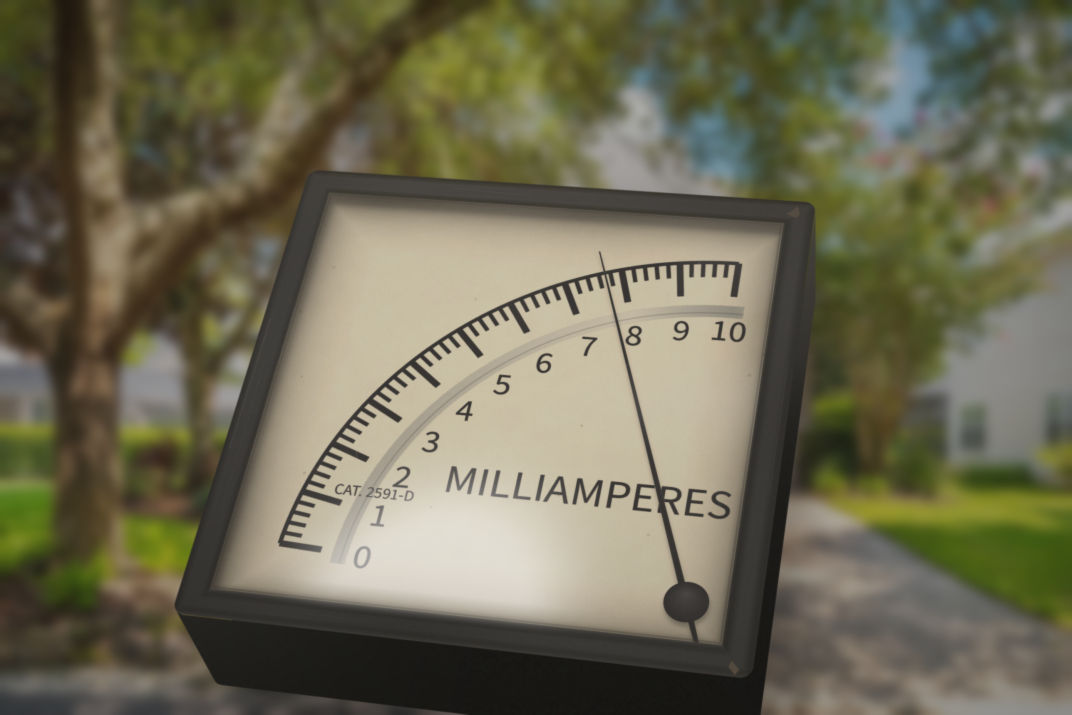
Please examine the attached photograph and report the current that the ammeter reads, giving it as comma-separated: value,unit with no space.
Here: 7.7,mA
